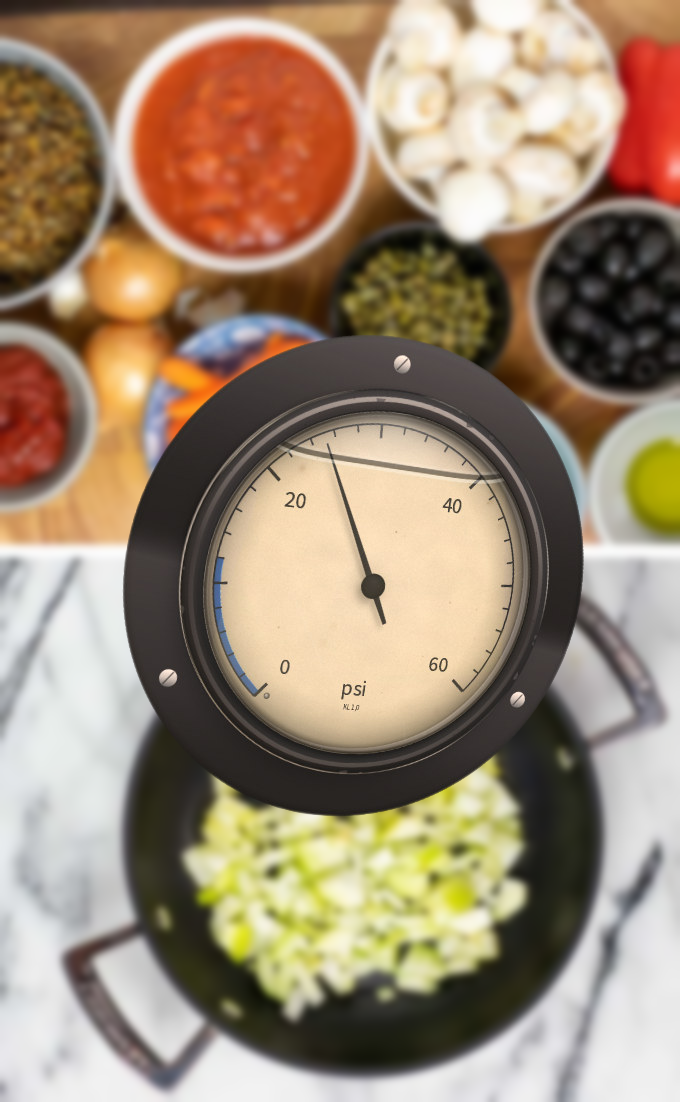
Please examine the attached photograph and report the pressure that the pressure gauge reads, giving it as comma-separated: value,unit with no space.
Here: 25,psi
